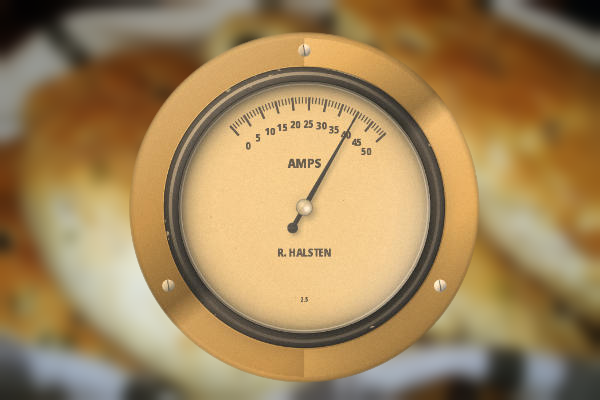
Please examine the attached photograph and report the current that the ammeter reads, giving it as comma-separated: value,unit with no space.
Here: 40,A
